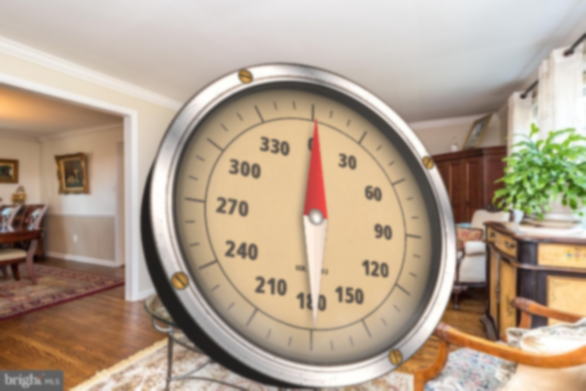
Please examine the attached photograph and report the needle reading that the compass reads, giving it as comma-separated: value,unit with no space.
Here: 0,°
